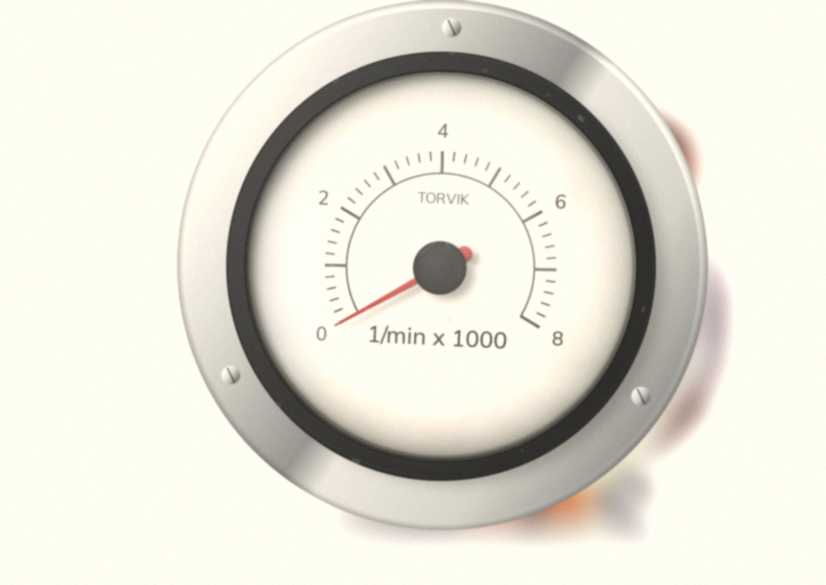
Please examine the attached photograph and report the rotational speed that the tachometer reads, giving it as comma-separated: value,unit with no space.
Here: 0,rpm
